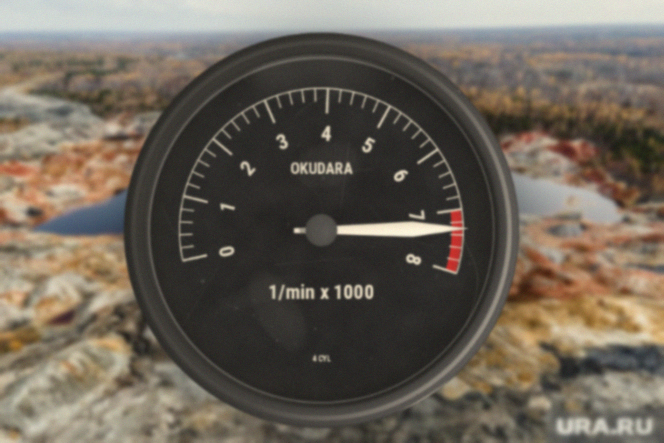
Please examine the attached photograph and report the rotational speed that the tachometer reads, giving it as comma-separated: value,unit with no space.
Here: 7300,rpm
